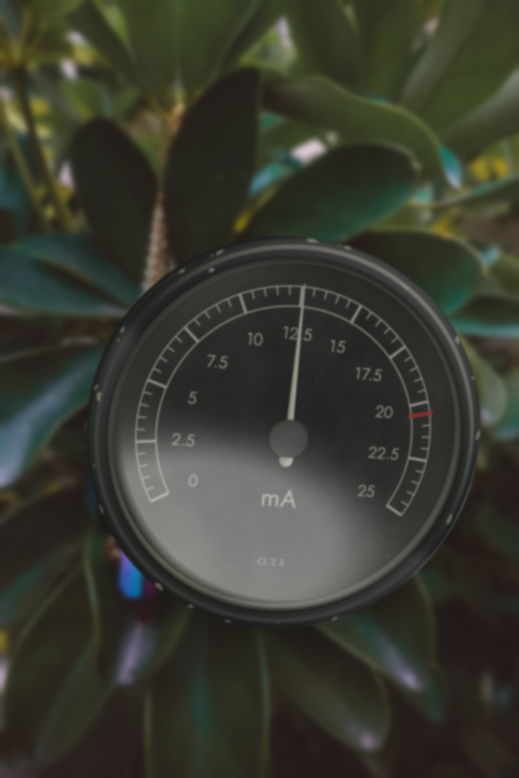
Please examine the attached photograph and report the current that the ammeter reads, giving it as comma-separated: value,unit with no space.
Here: 12.5,mA
